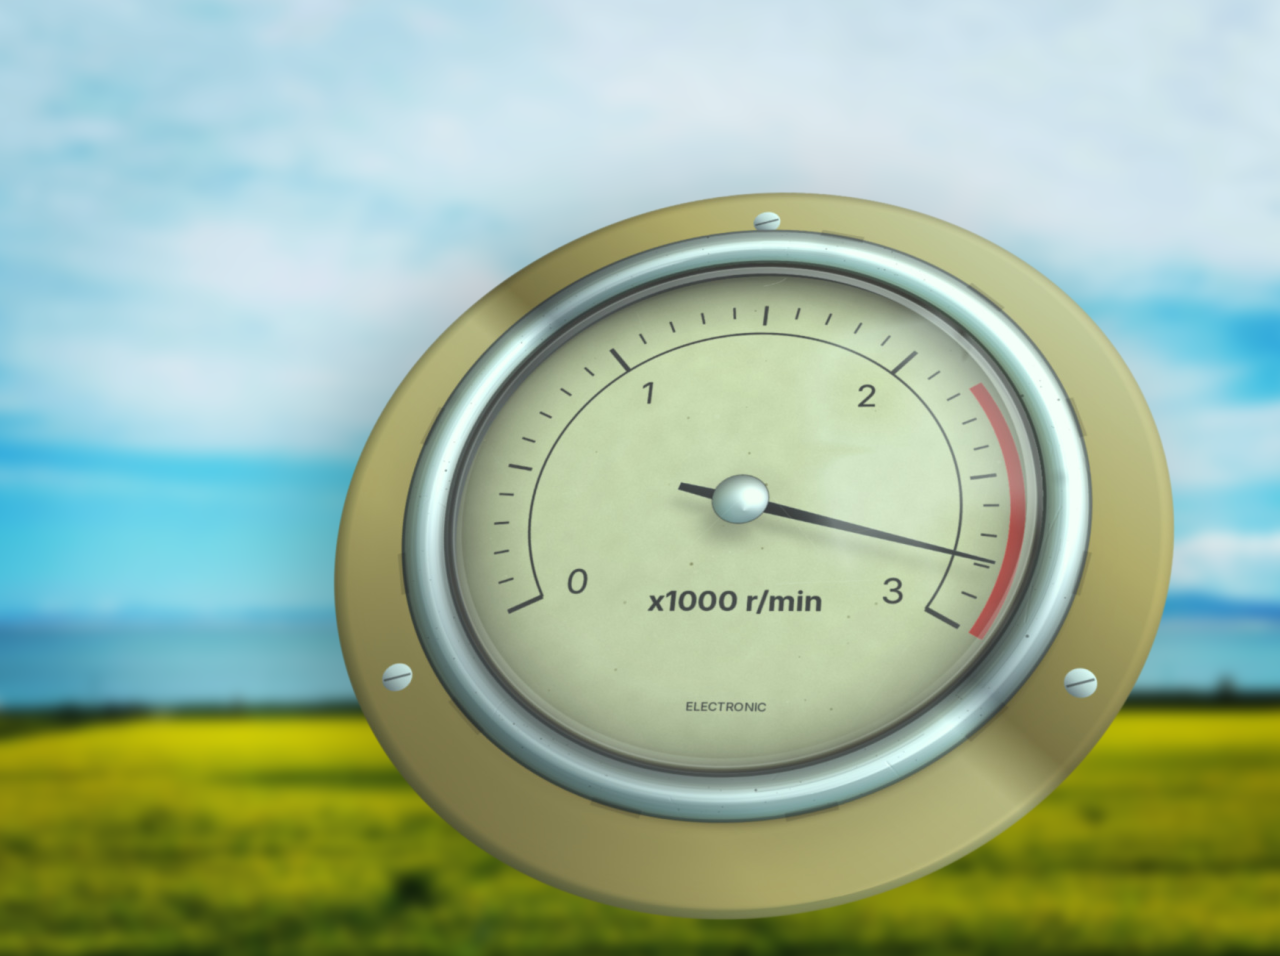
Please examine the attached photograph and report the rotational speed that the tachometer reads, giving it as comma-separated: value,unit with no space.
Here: 2800,rpm
